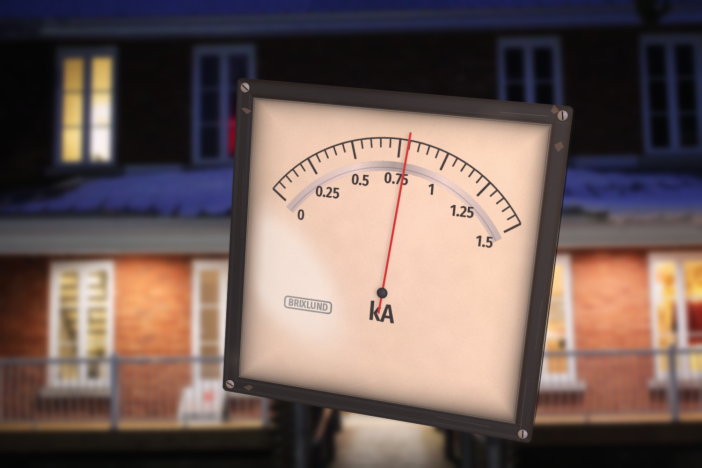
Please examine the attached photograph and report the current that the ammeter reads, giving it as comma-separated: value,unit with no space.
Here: 0.8,kA
